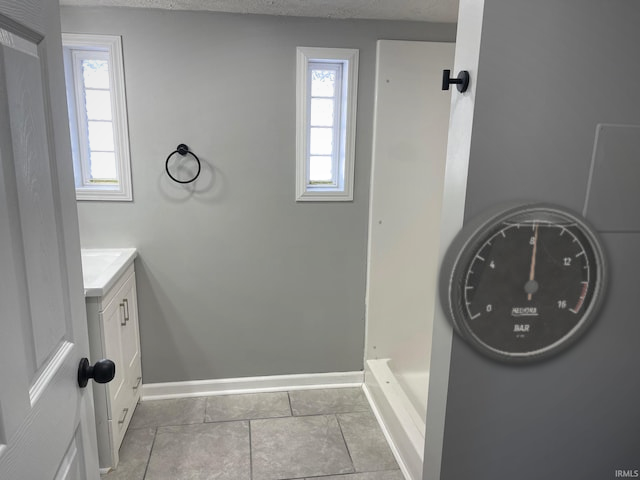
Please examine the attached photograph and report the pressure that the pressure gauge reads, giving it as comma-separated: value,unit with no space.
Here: 8,bar
